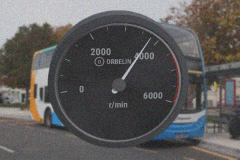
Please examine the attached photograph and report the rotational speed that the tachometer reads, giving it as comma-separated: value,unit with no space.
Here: 3750,rpm
